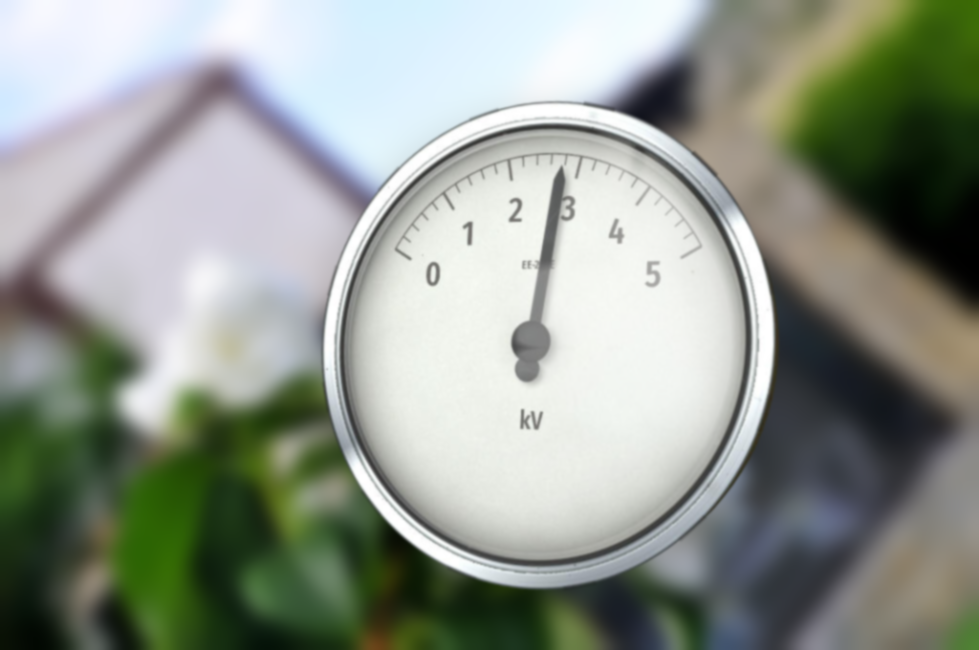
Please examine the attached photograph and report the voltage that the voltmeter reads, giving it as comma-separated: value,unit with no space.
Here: 2.8,kV
